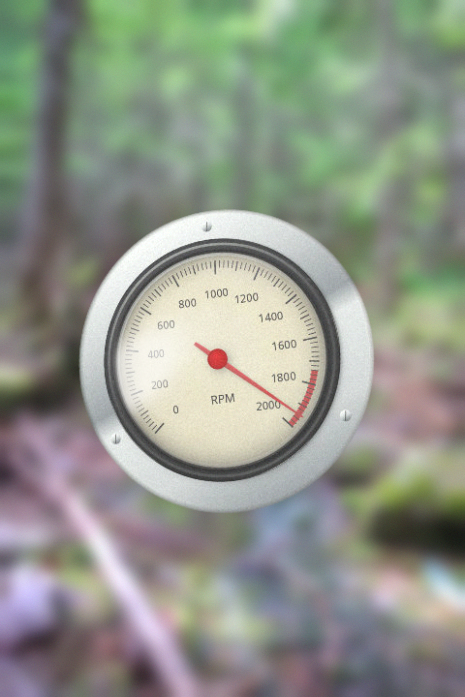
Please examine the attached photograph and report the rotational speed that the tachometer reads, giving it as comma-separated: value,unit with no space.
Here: 1940,rpm
